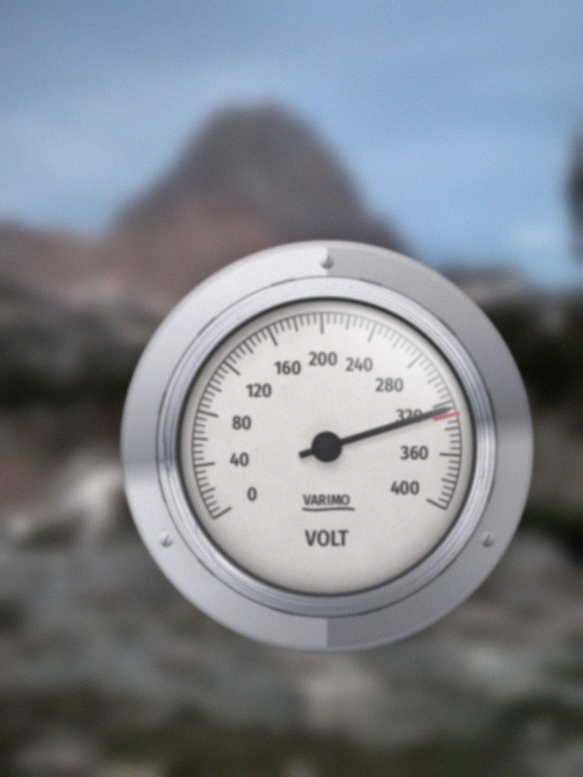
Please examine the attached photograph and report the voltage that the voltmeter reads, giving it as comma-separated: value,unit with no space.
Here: 325,V
